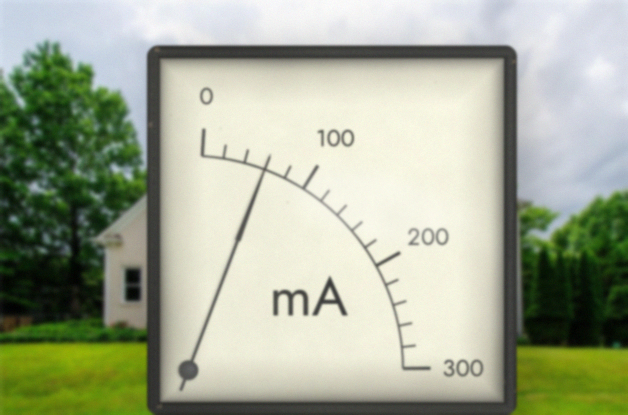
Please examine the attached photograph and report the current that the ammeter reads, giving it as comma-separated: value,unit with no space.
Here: 60,mA
